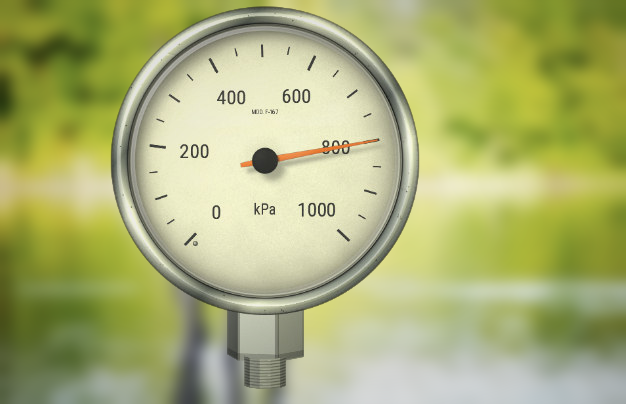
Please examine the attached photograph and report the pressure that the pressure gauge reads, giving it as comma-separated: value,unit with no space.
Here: 800,kPa
